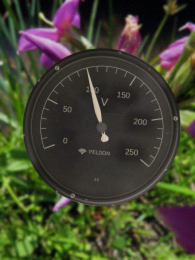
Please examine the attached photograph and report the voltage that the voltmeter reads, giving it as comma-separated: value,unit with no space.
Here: 100,V
